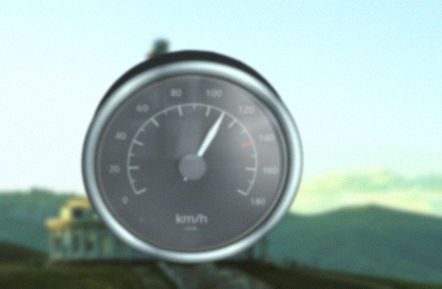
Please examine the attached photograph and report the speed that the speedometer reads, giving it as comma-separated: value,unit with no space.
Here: 110,km/h
